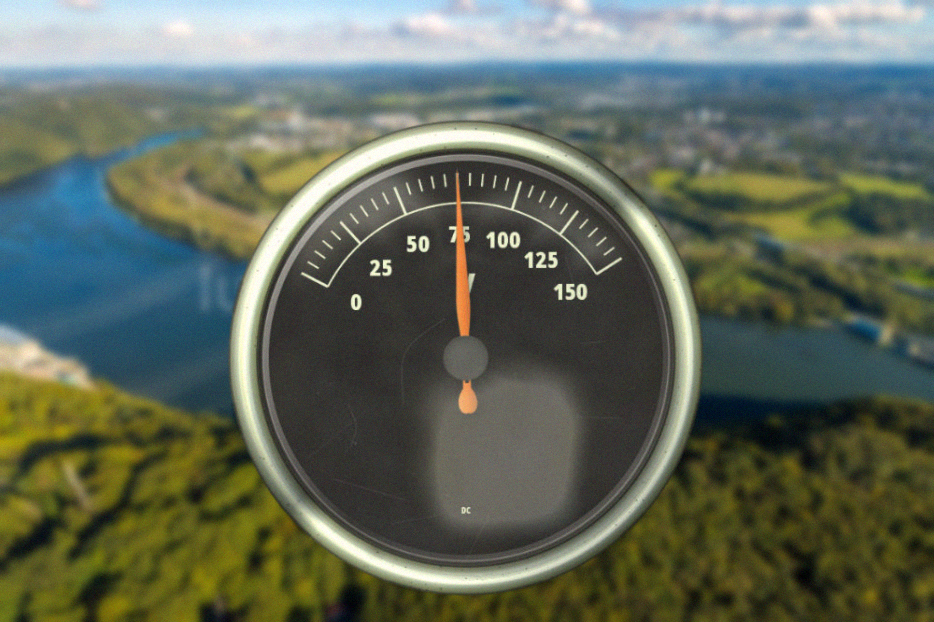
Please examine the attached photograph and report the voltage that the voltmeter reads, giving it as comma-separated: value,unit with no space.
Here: 75,V
